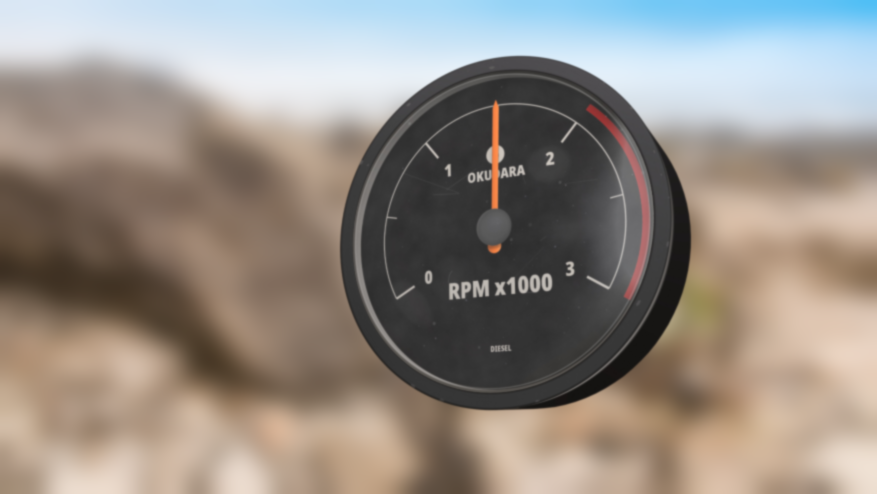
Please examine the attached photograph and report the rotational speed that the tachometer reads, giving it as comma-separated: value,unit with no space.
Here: 1500,rpm
